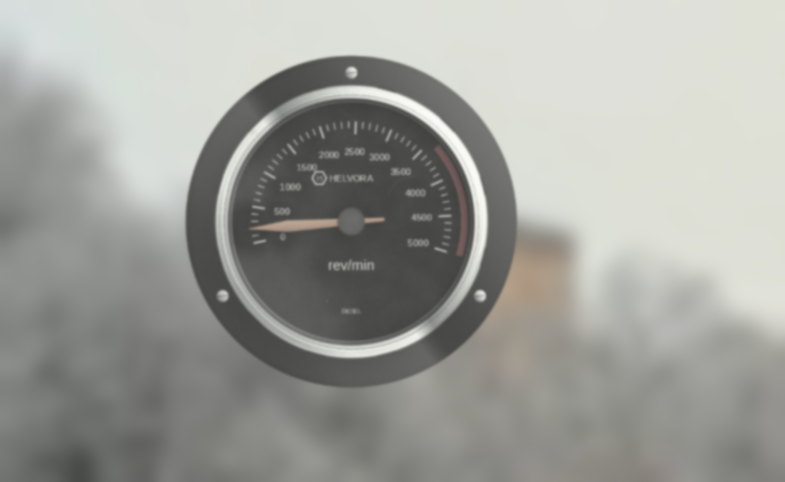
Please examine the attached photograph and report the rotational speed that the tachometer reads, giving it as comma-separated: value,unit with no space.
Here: 200,rpm
